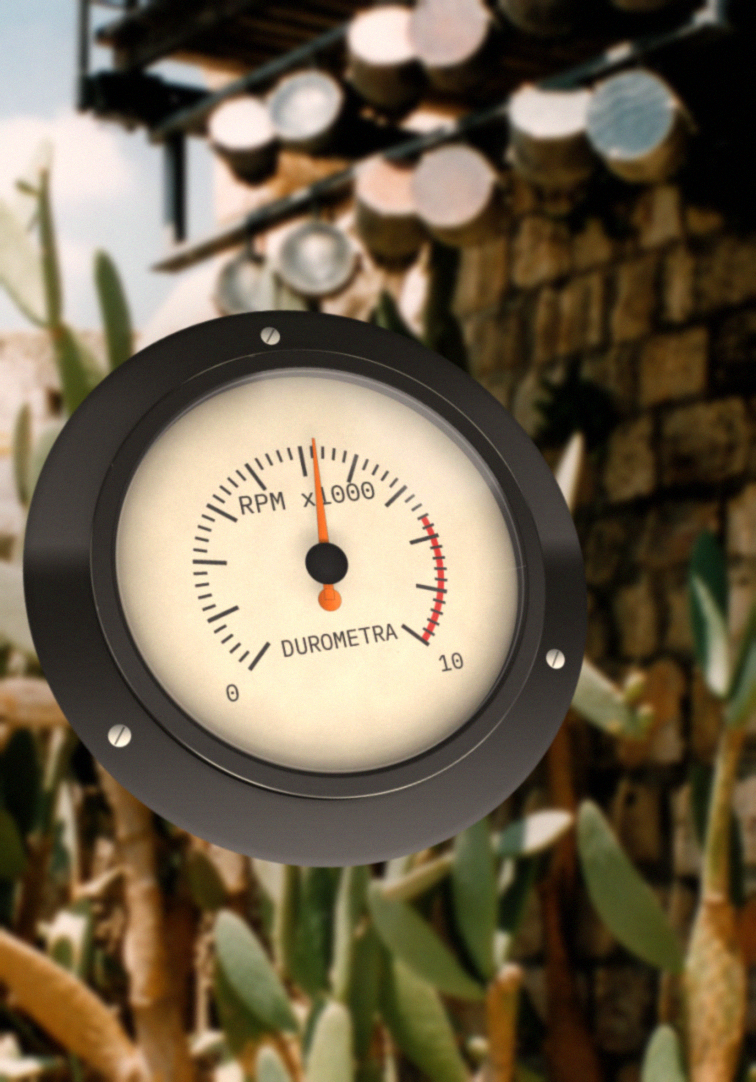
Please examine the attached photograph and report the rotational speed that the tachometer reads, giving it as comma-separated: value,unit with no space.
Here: 5200,rpm
